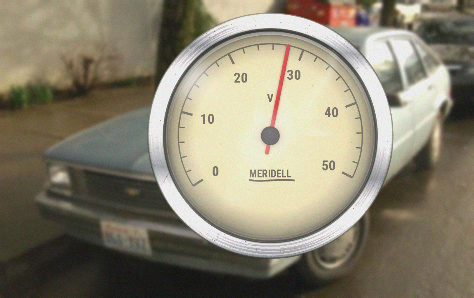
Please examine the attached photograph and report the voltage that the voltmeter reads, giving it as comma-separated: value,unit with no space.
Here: 28,V
